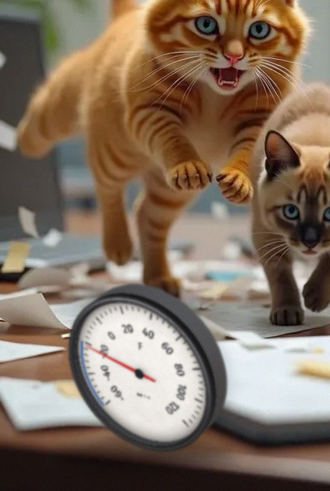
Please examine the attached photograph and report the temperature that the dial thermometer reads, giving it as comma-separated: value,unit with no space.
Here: -20,°F
